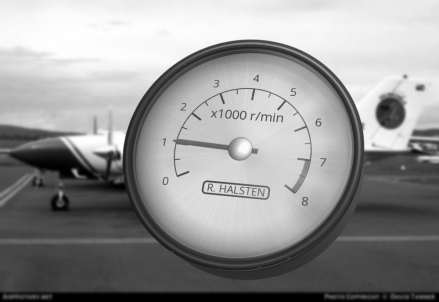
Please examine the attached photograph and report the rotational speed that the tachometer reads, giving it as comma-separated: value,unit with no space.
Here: 1000,rpm
